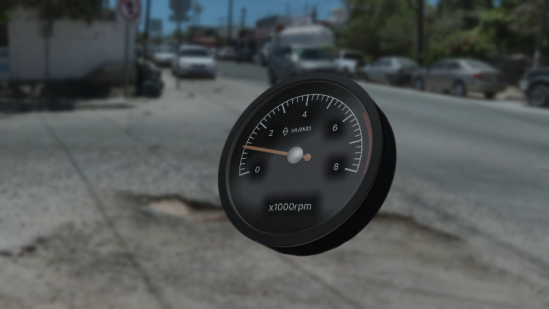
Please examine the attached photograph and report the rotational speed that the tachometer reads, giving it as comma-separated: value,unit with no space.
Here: 1000,rpm
